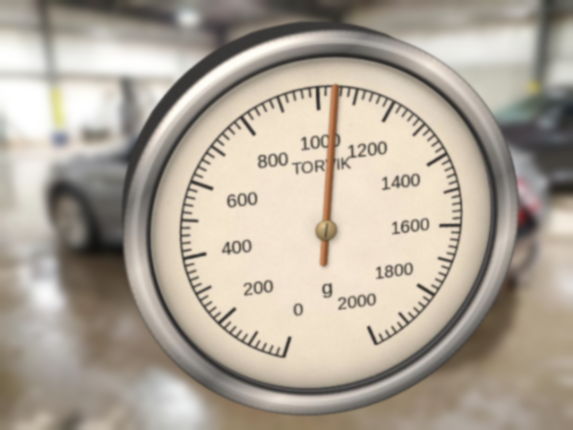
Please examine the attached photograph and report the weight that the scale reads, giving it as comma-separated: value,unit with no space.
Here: 1040,g
